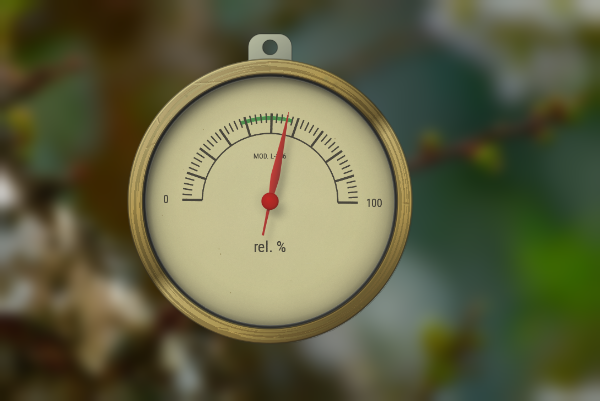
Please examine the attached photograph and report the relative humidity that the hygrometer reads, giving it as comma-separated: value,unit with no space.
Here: 56,%
